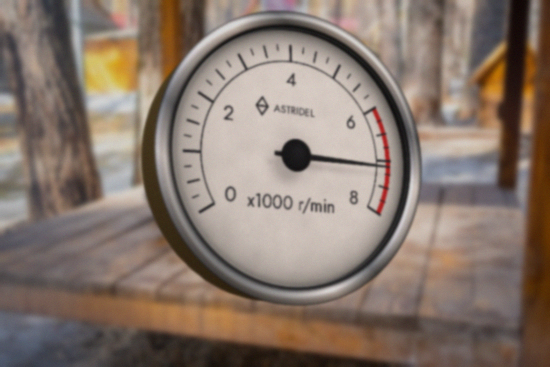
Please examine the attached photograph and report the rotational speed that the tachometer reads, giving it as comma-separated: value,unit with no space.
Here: 7125,rpm
